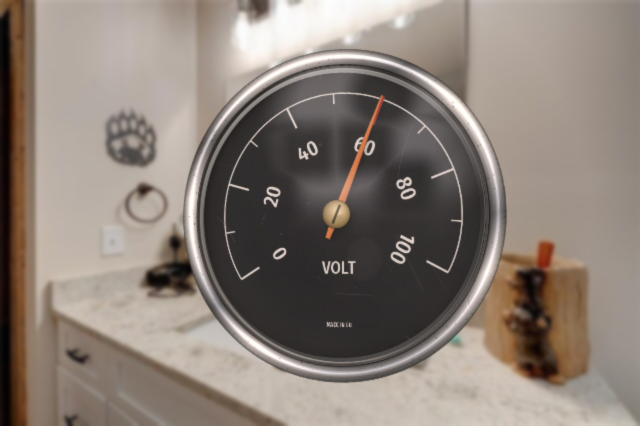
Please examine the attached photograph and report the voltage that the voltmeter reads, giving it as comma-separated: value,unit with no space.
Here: 60,V
